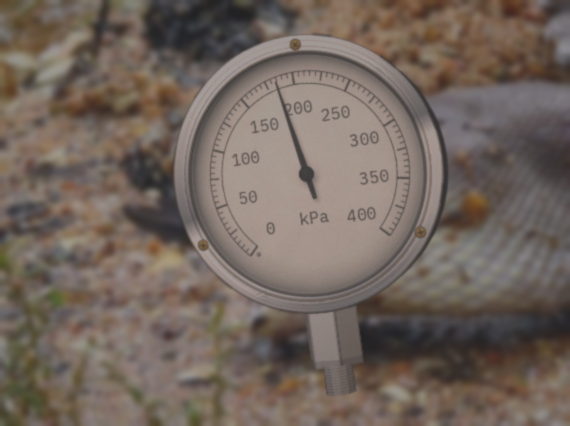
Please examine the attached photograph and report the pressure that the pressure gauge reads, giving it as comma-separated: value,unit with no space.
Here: 185,kPa
